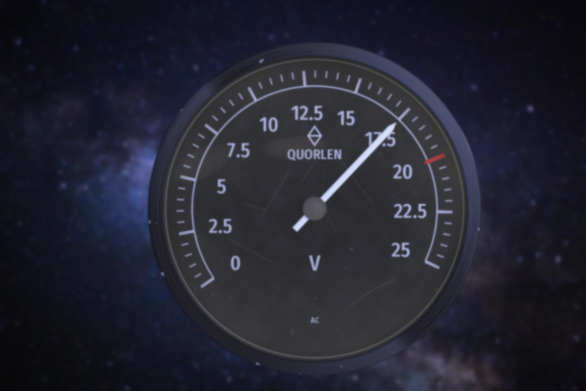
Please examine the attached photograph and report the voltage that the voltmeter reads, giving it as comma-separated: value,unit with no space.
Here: 17.5,V
